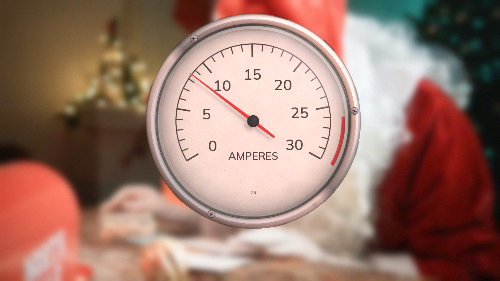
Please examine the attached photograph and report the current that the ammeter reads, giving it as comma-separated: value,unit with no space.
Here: 8.5,A
